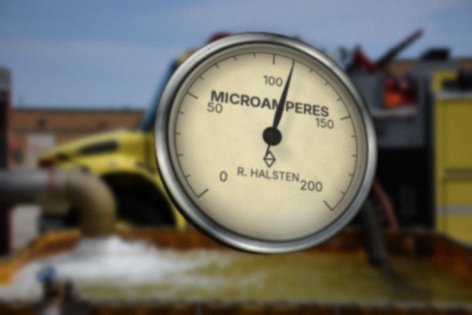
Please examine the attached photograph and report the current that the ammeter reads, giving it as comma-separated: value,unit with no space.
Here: 110,µA
